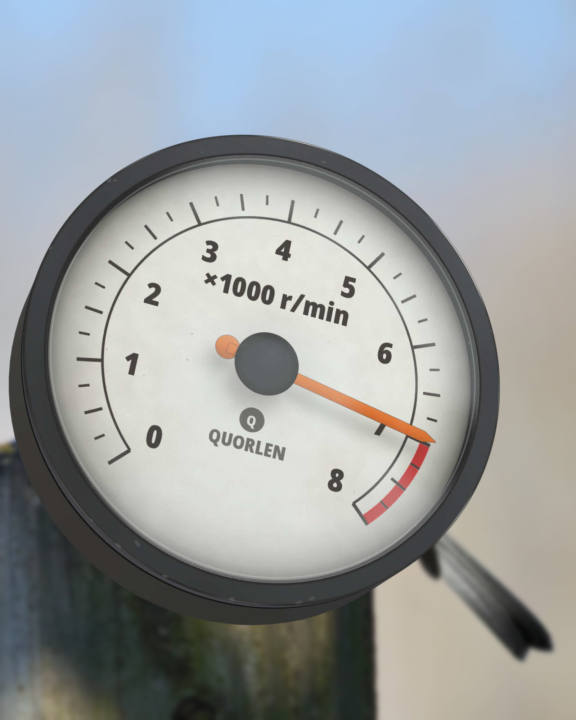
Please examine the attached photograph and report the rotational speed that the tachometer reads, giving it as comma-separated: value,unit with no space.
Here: 7000,rpm
